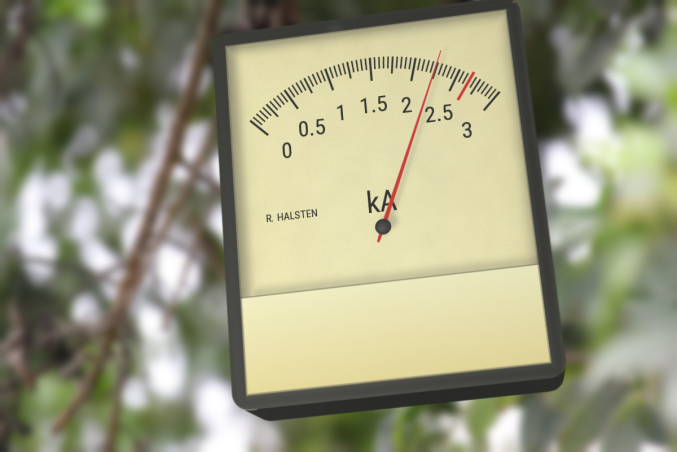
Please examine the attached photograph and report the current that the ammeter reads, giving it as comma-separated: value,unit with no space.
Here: 2.25,kA
